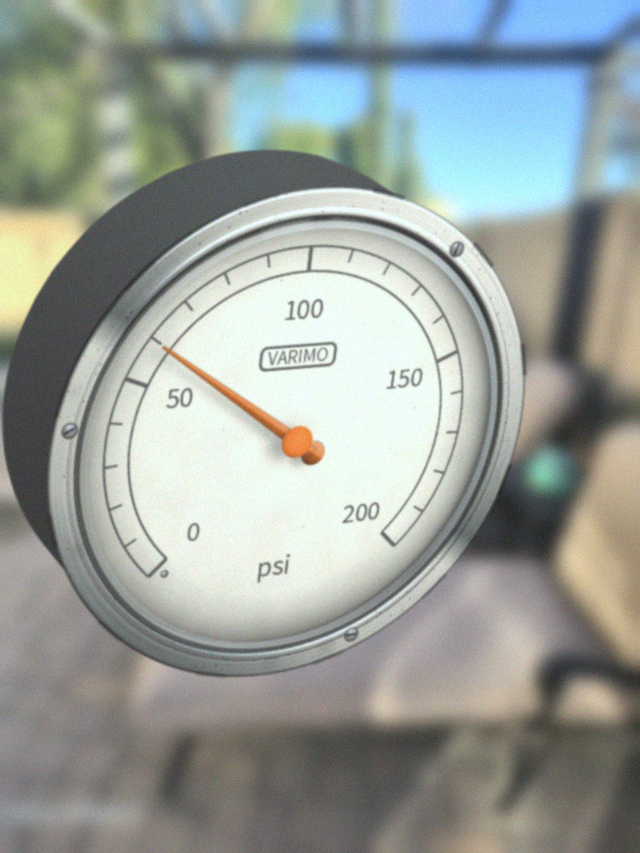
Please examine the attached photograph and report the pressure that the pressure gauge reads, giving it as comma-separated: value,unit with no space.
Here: 60,psi
